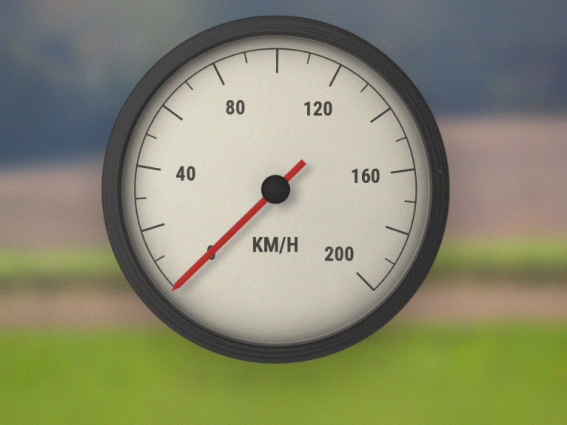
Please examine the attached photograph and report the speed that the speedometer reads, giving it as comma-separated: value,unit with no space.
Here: 0,km/h
